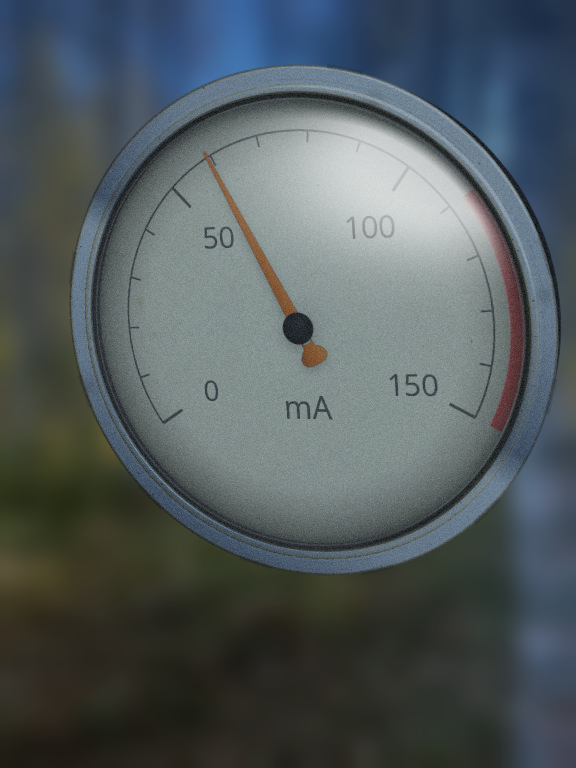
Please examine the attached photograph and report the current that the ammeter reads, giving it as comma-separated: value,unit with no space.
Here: 60,mA
